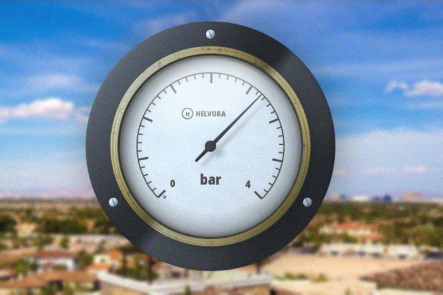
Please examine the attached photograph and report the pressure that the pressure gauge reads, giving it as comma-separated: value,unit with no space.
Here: 2.65,bar
